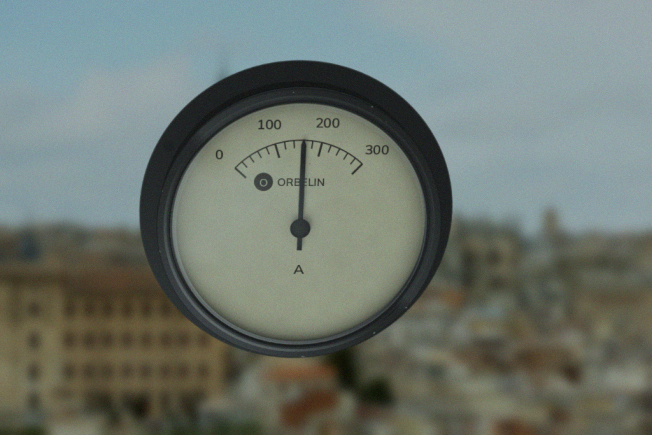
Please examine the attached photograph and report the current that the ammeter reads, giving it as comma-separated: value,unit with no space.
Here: 160,A
